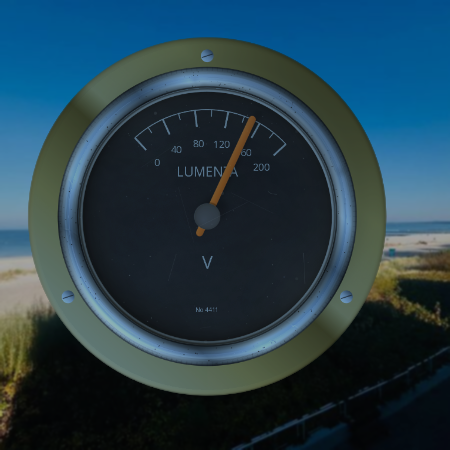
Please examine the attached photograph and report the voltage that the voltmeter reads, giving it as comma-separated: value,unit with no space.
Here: 150,V
